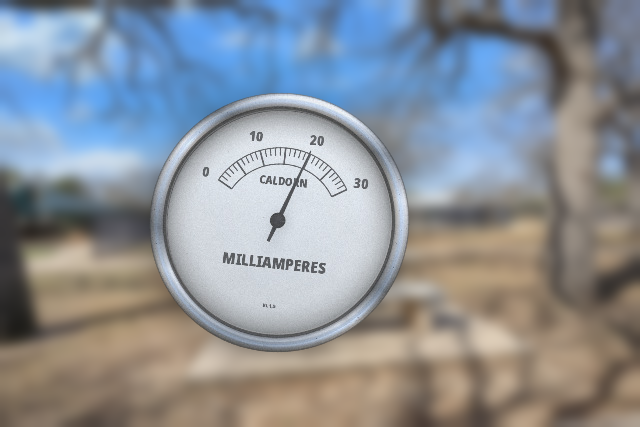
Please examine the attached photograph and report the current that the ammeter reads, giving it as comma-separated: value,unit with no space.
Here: 20,mA
